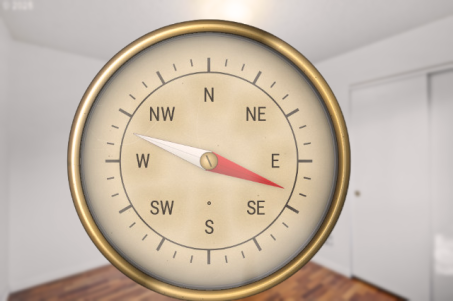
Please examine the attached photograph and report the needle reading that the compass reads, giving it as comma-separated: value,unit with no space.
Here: 110,°
